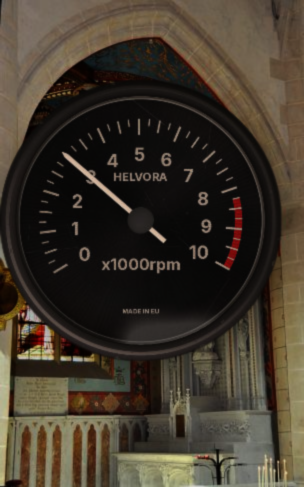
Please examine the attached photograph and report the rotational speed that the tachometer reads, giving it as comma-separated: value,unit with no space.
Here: 3000,rpm
